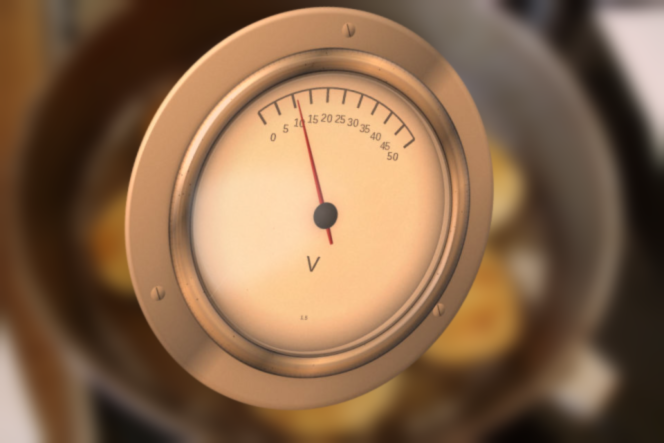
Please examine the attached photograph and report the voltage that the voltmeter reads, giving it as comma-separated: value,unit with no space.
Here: 10,V
